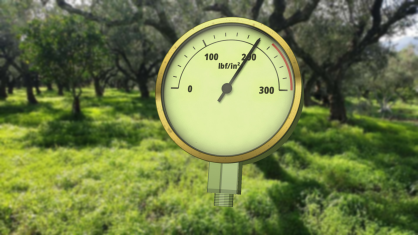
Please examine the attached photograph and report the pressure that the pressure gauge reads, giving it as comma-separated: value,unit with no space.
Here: 200,psi
